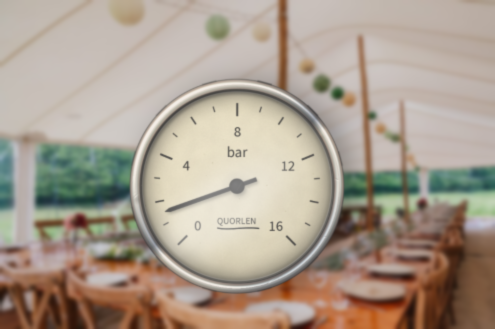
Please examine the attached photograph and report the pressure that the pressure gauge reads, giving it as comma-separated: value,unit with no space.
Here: 1.5,bar
